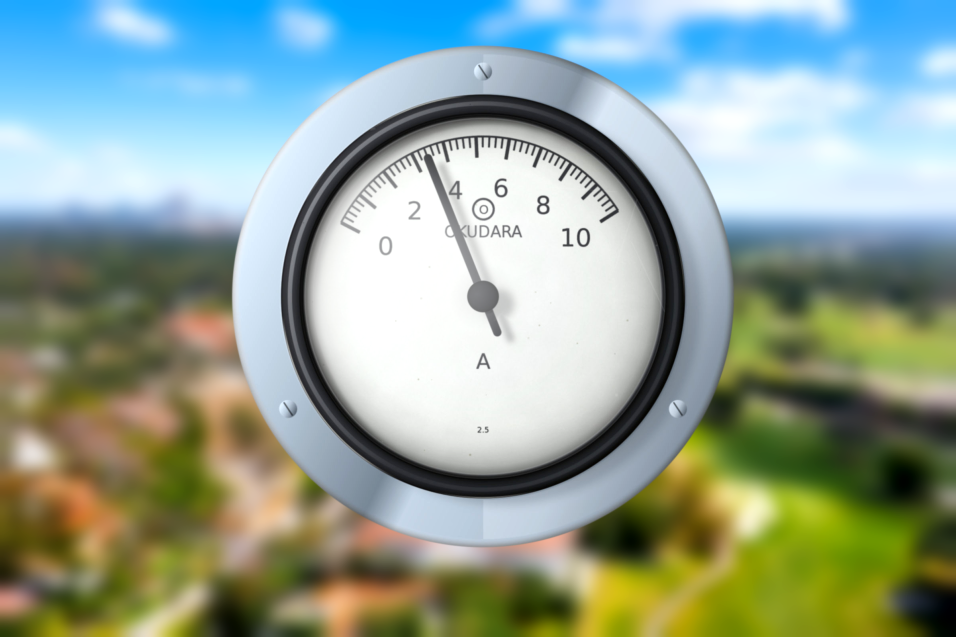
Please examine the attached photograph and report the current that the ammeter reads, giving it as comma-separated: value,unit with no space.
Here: 3.4,A
